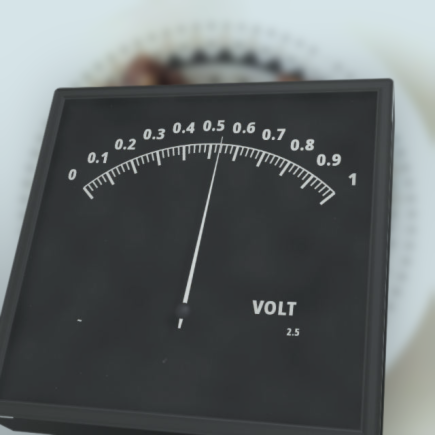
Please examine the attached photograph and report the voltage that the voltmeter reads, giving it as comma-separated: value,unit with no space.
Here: 0.54,V
